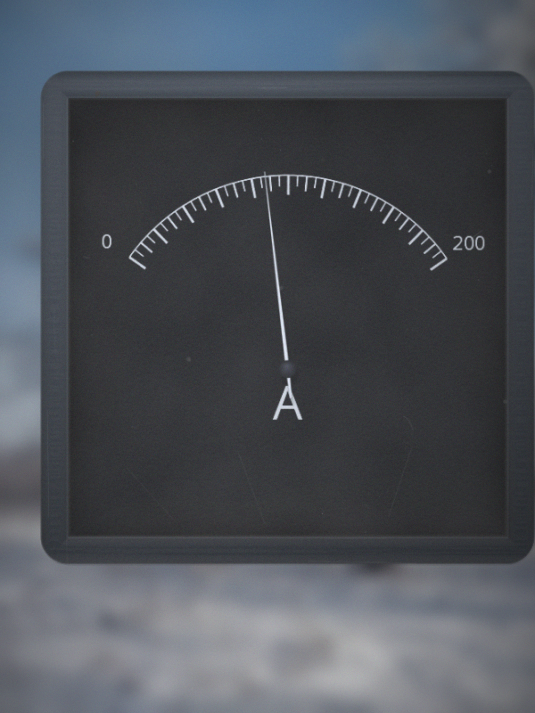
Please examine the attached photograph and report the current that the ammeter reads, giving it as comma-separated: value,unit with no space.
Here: 87.5,A
